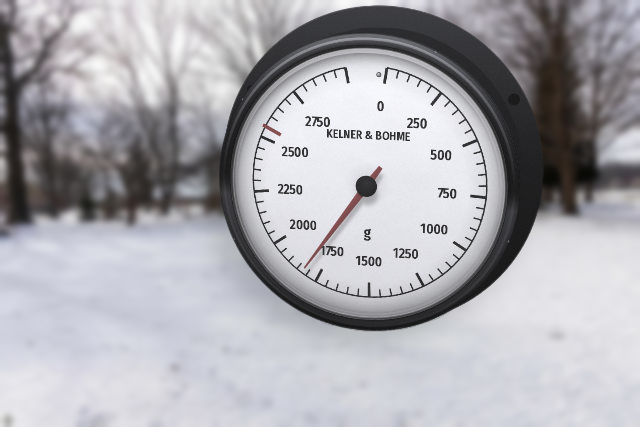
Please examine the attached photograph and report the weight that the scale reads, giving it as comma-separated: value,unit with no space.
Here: 1825,g
